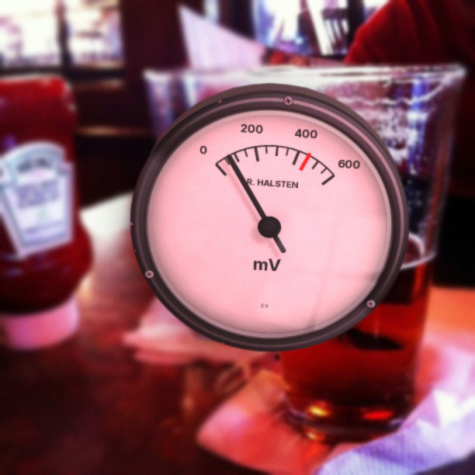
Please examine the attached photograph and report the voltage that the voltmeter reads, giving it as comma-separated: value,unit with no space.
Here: 75,mV
